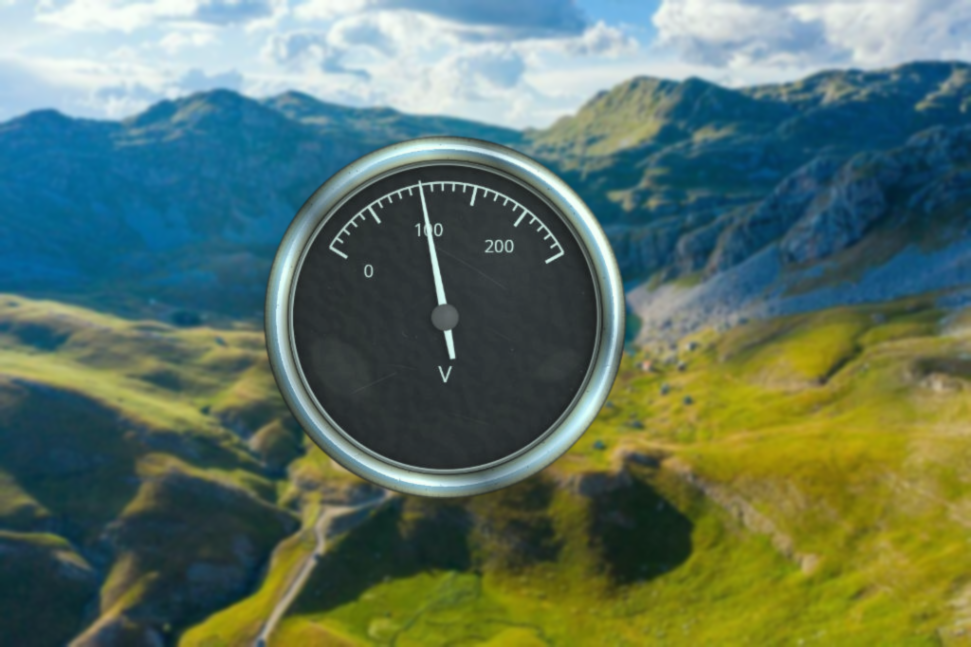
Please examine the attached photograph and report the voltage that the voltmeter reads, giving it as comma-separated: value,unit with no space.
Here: 100,V
